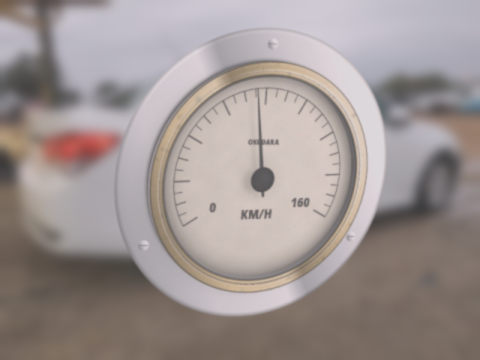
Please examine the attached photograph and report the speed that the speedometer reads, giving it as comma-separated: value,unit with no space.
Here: 75,km/h
